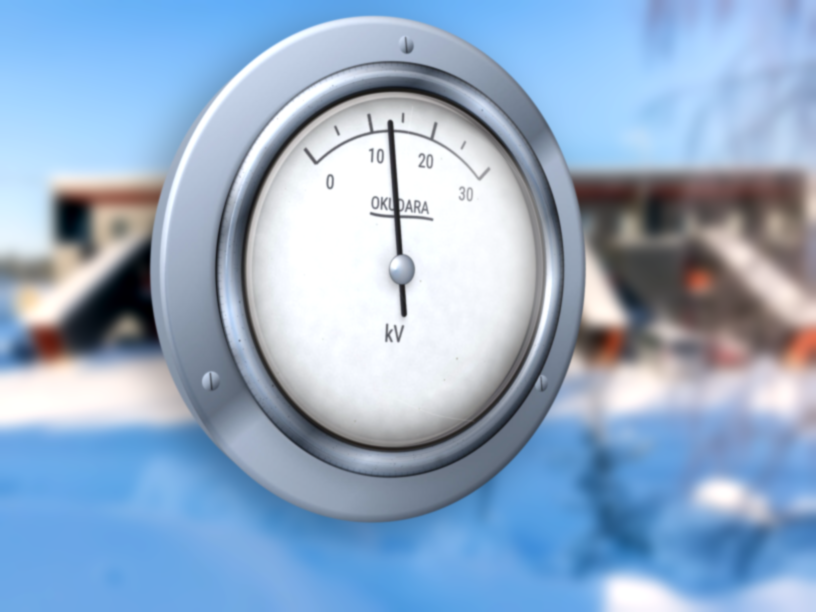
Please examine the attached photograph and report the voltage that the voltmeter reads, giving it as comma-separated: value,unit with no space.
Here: 12.5,kV
